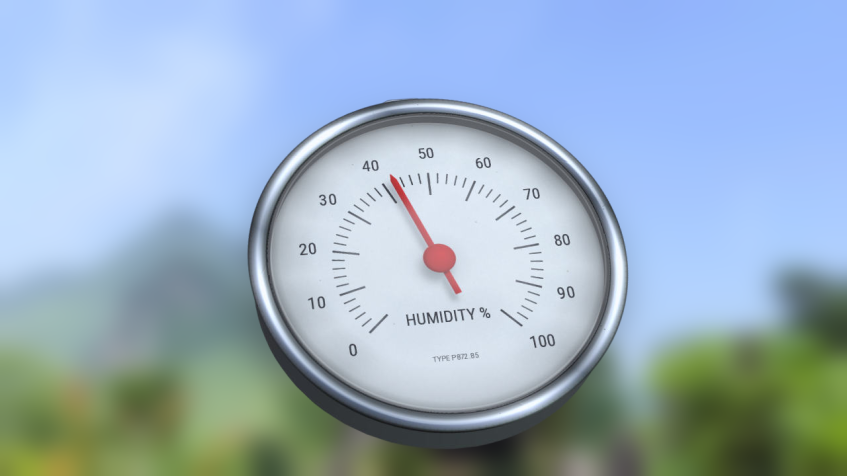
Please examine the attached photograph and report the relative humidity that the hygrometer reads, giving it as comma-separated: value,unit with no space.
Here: 42,%
